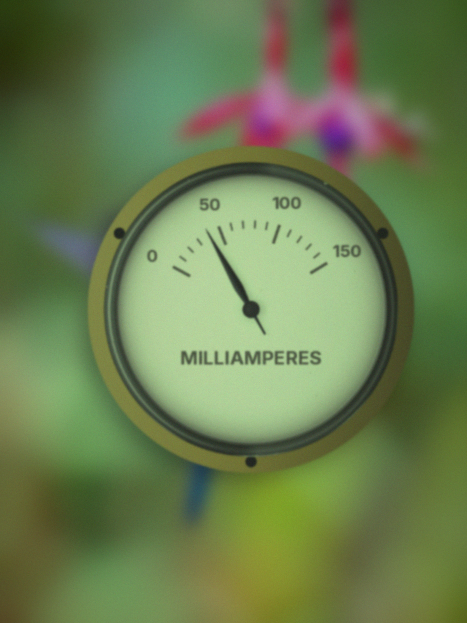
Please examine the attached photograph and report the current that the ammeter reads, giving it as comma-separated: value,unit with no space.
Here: 40,mA
